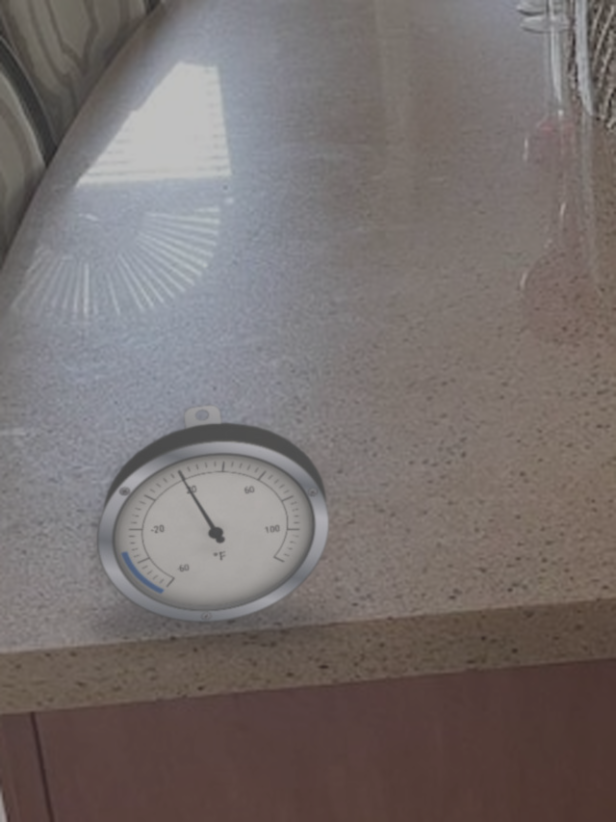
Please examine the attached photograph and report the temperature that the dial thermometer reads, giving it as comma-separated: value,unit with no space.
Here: 20,°F
